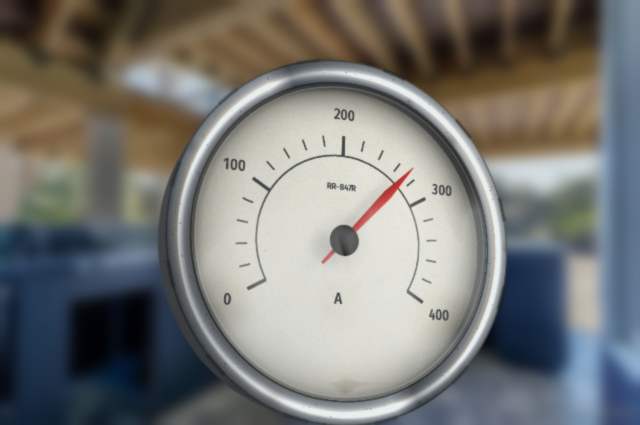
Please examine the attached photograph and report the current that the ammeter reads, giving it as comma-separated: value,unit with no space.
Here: 270,A
